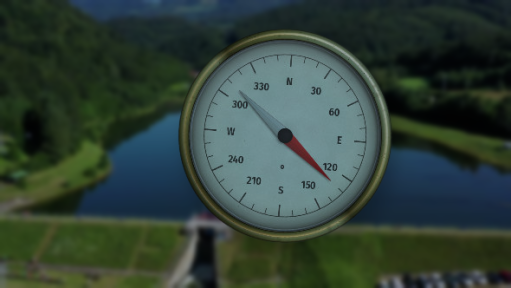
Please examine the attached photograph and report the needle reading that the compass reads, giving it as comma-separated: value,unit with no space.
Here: 130,°
